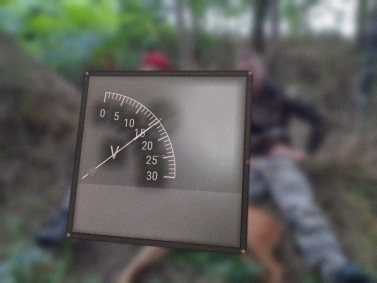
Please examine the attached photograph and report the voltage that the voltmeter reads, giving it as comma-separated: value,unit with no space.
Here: 16,V
